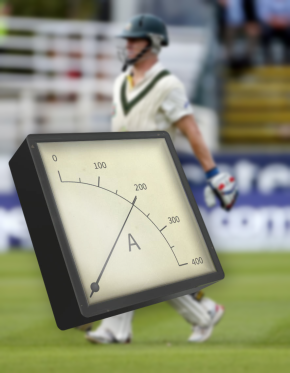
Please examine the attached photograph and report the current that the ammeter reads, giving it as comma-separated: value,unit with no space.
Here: 200,A
